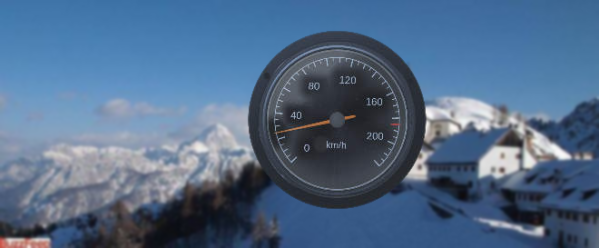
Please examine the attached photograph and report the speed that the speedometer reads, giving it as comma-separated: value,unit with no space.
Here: 25,km/h
